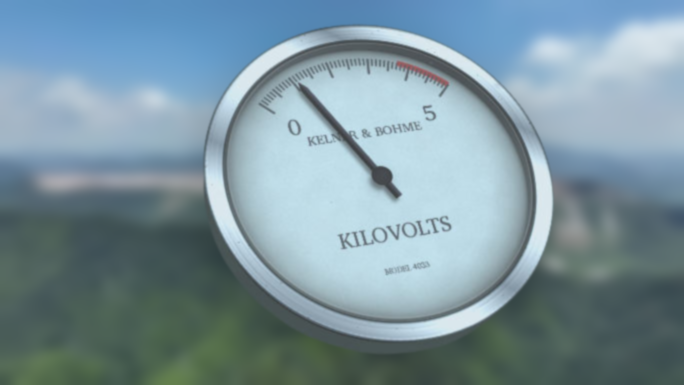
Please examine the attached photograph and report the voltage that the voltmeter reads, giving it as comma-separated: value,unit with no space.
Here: 1,kV
